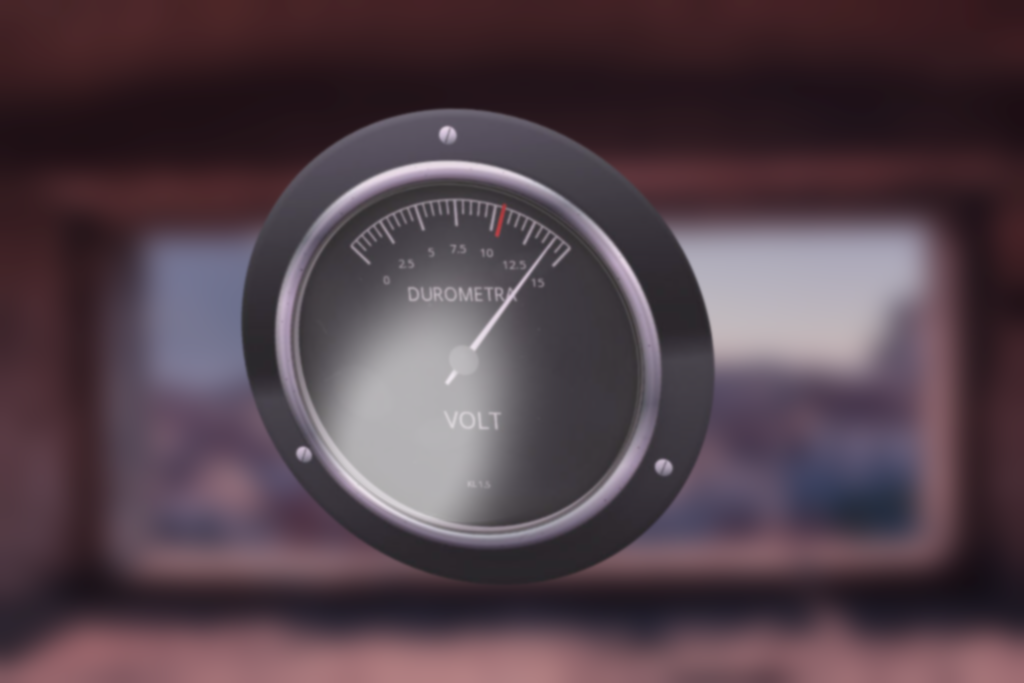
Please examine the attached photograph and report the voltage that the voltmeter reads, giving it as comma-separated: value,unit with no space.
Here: 14,V
